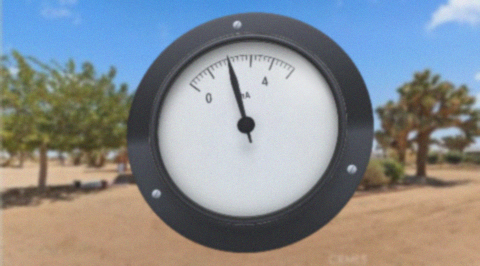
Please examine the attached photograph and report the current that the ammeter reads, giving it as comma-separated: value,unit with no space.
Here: 2,mA
